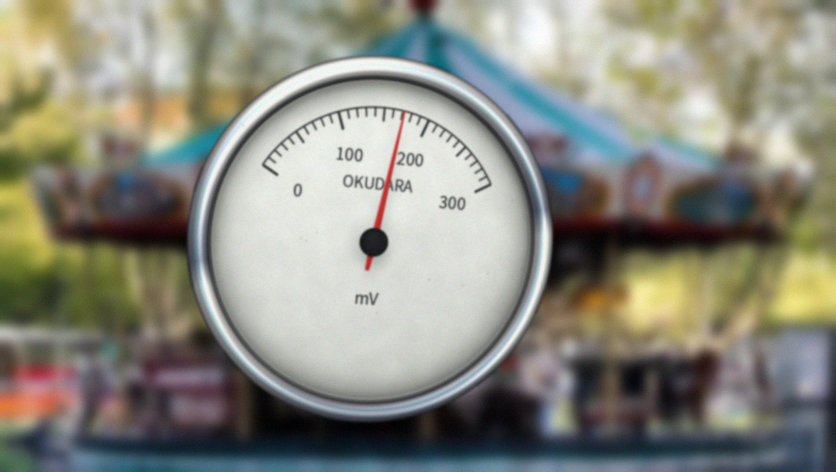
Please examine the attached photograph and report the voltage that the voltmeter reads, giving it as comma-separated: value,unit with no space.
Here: 170,mV
